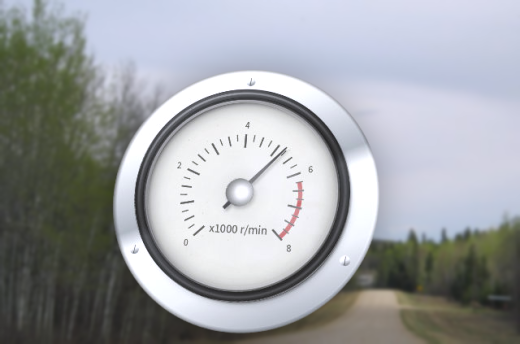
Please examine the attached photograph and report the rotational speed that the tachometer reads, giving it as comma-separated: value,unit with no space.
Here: 5250,rpm
